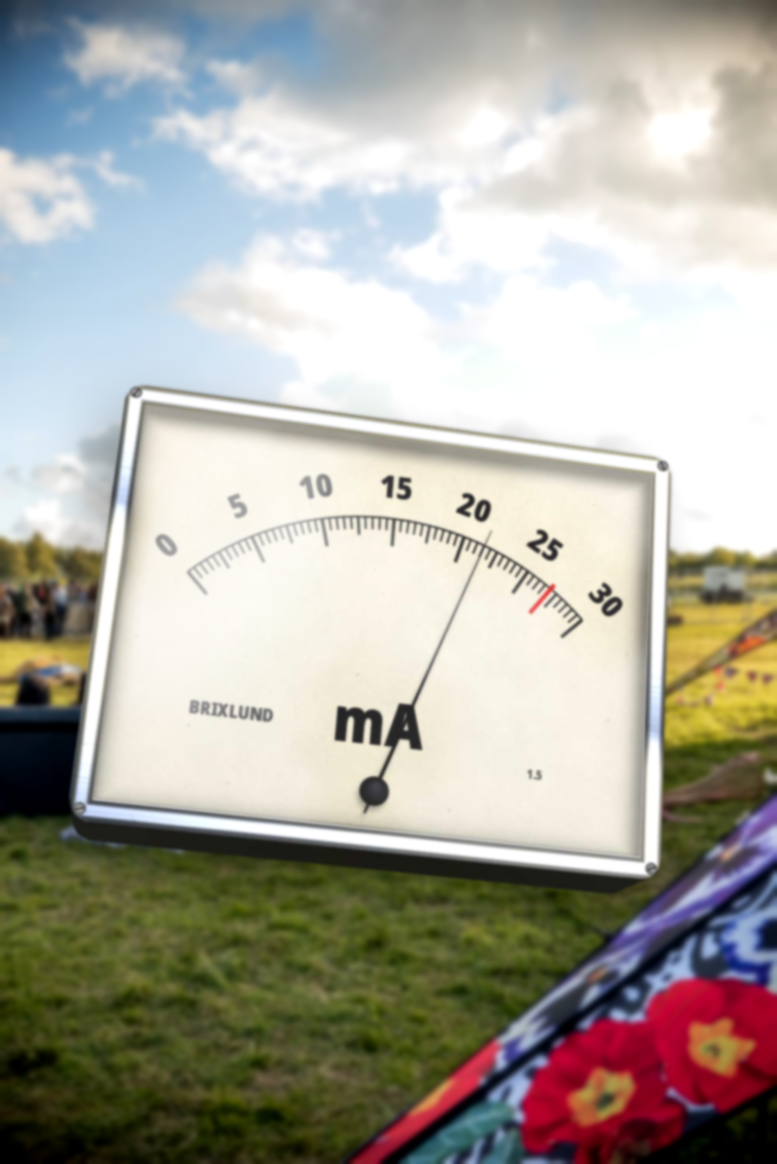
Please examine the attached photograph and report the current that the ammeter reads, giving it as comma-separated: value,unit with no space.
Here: 21.5,mA
